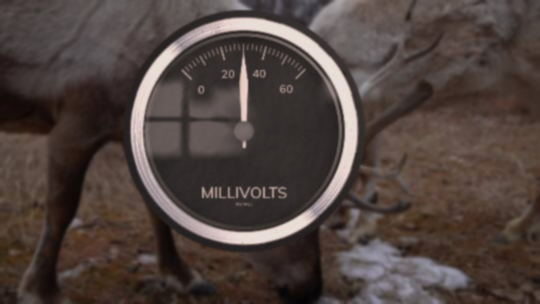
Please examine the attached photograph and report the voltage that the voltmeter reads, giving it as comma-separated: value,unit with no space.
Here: 30,mV
